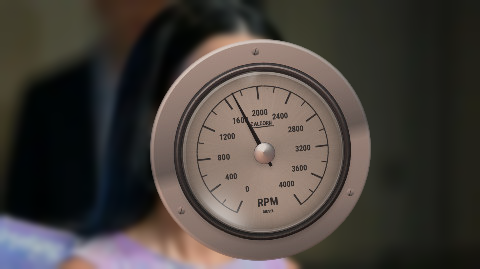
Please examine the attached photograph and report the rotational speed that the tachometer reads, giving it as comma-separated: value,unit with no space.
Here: 1700,rpm
